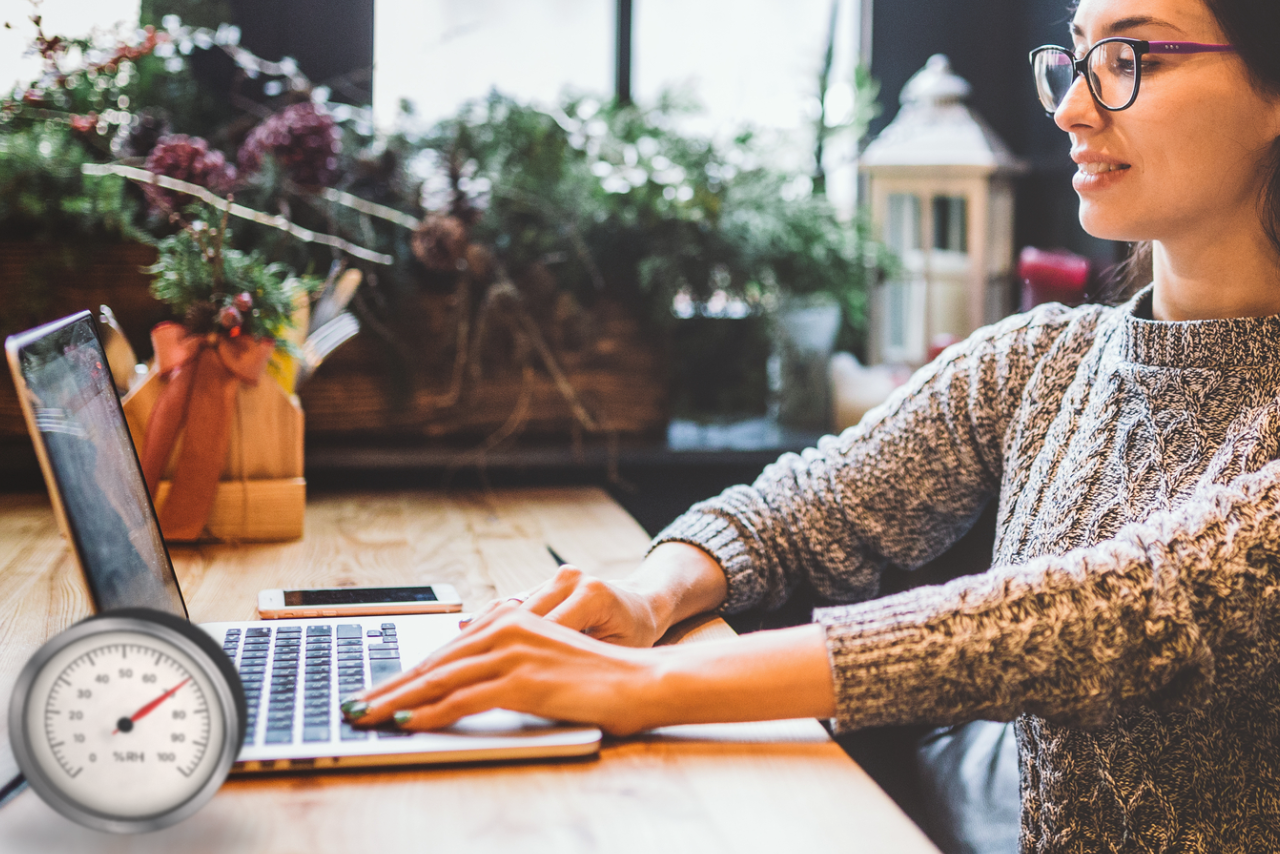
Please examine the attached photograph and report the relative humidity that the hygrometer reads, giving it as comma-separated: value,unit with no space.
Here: 70,%
